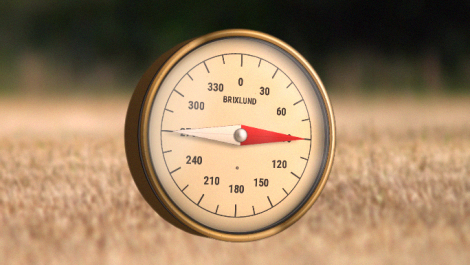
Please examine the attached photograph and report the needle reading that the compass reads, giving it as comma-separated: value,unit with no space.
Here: 90,°
